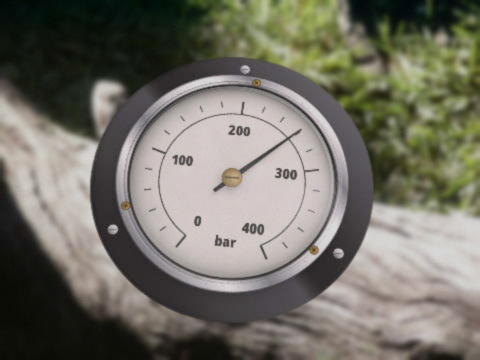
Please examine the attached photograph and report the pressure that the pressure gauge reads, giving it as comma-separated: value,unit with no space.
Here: 260,bar
